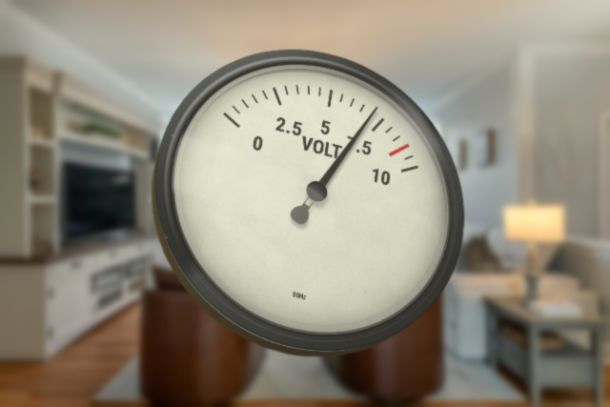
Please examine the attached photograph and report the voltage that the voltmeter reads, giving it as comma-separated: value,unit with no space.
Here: 7,V
